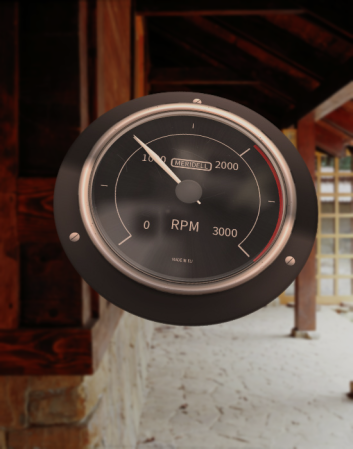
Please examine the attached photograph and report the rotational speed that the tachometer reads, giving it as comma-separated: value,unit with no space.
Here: 1000,rpm
